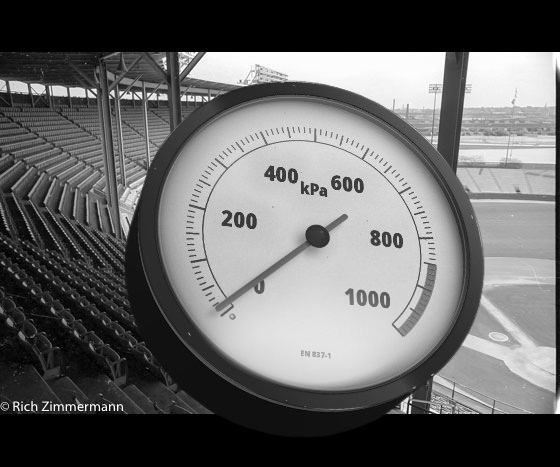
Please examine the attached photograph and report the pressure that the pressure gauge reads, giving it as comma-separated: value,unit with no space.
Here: 10,kPa
